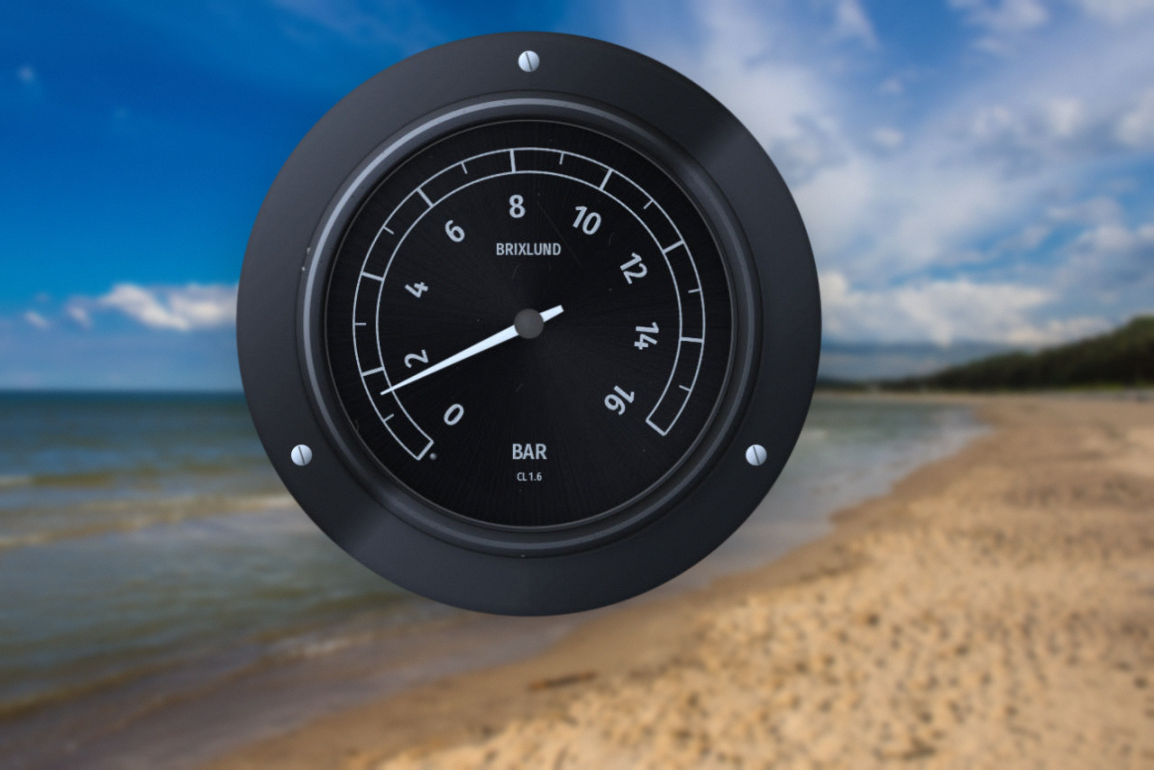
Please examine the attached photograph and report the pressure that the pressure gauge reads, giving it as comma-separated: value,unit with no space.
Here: 1.5,bar
